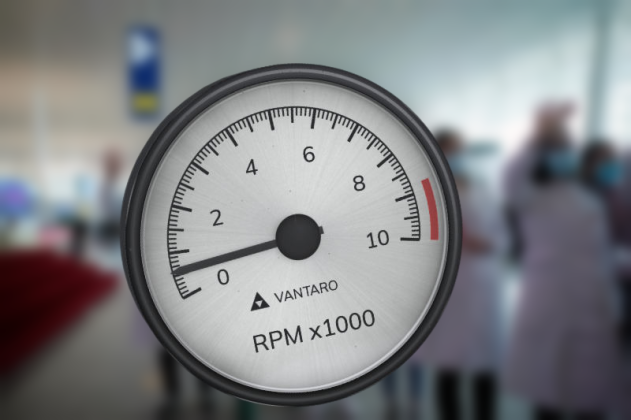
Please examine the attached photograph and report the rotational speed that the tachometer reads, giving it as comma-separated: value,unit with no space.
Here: 600,rpm
